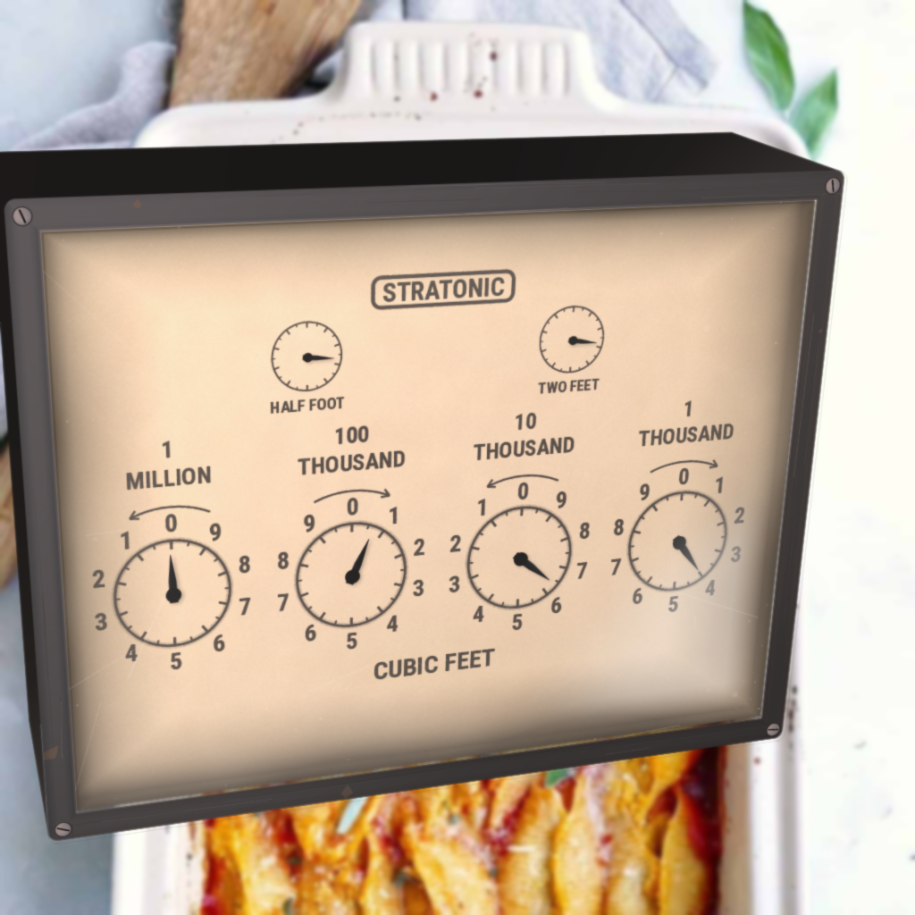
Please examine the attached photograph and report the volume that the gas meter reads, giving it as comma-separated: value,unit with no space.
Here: 6400,ft³
